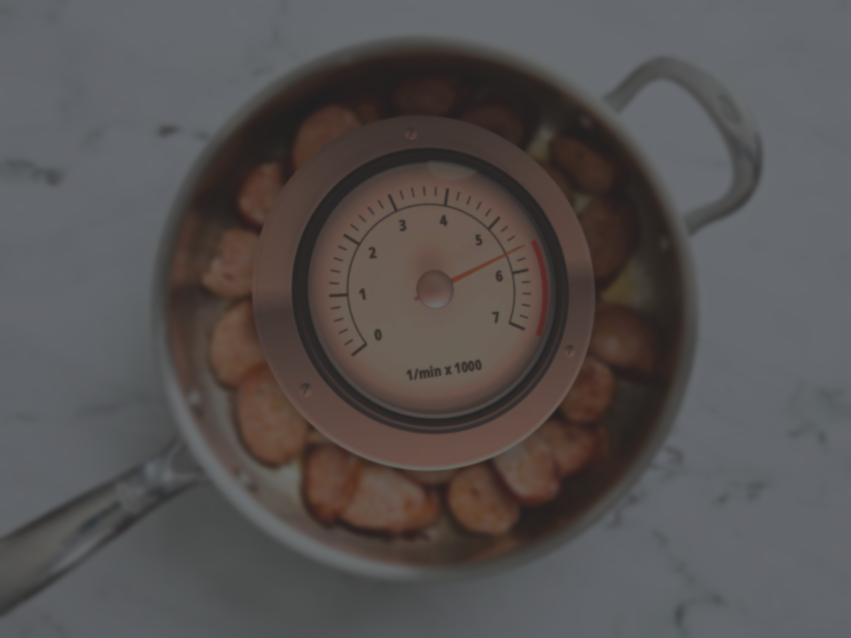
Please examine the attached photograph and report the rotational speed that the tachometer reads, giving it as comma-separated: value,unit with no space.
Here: 5600,rpm
